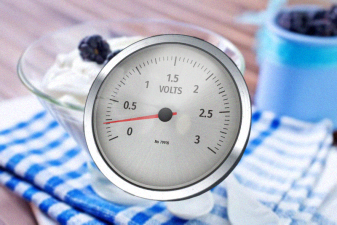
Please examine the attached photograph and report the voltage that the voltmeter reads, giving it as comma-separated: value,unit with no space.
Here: 0.2,V
